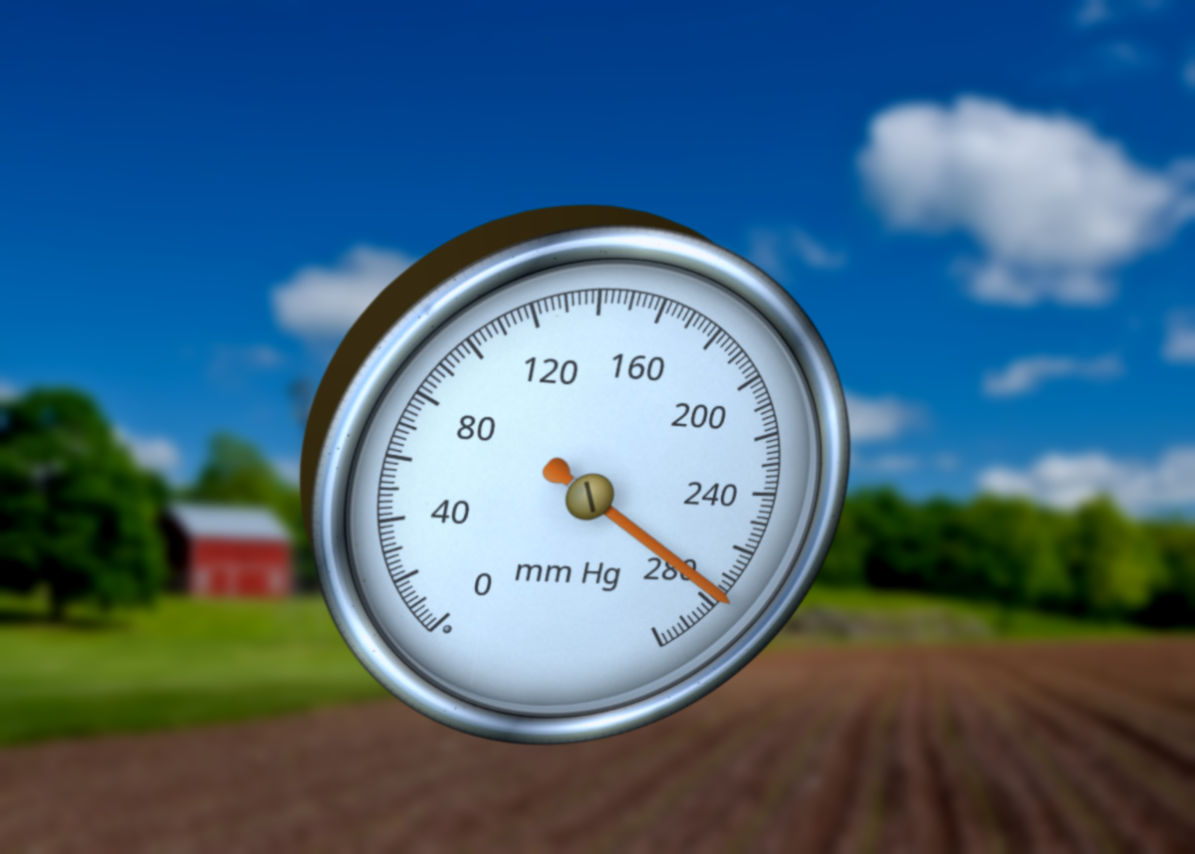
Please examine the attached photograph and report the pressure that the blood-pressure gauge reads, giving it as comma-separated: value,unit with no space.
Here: 276,mmHg
